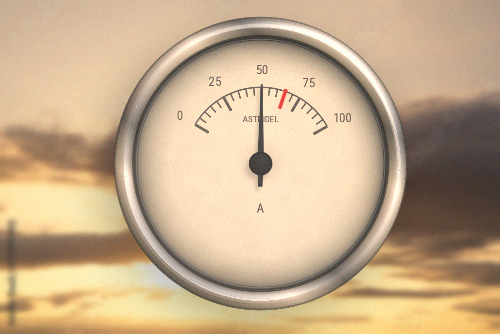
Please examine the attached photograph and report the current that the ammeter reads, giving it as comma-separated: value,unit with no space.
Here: 50,A
